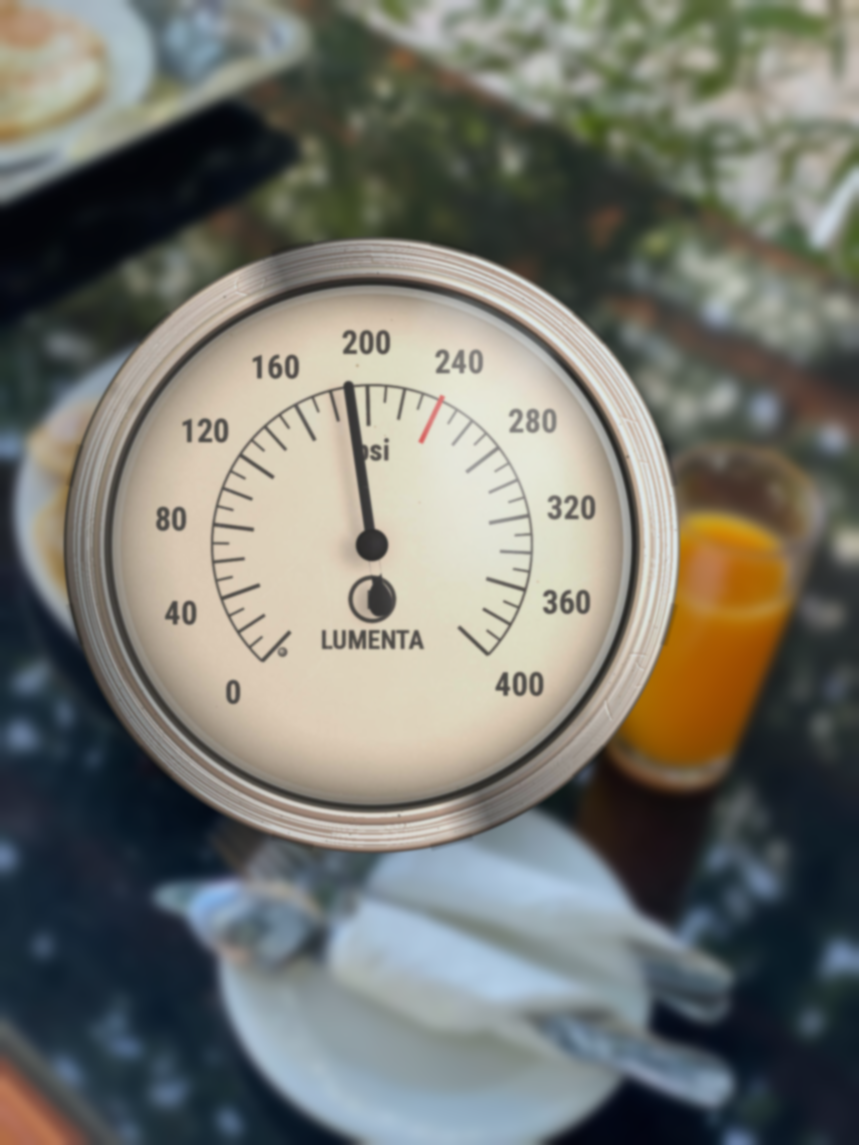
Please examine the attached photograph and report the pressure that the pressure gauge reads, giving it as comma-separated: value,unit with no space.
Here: 190,psi
